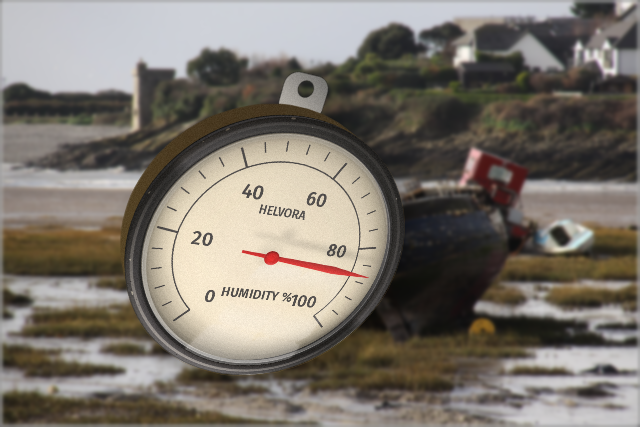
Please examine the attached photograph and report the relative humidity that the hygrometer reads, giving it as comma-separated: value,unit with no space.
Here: 86,%
